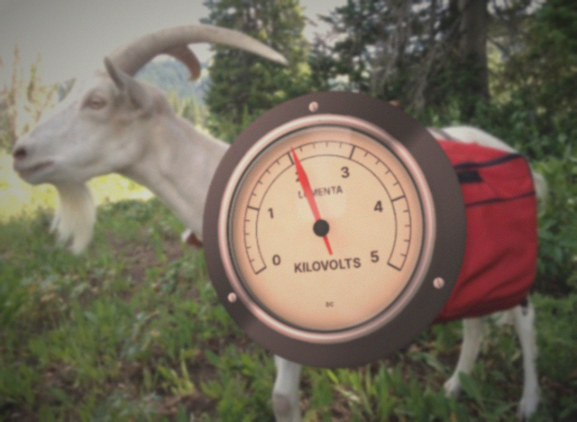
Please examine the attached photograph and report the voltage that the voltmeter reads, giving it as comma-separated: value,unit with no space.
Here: 2.1,kV
